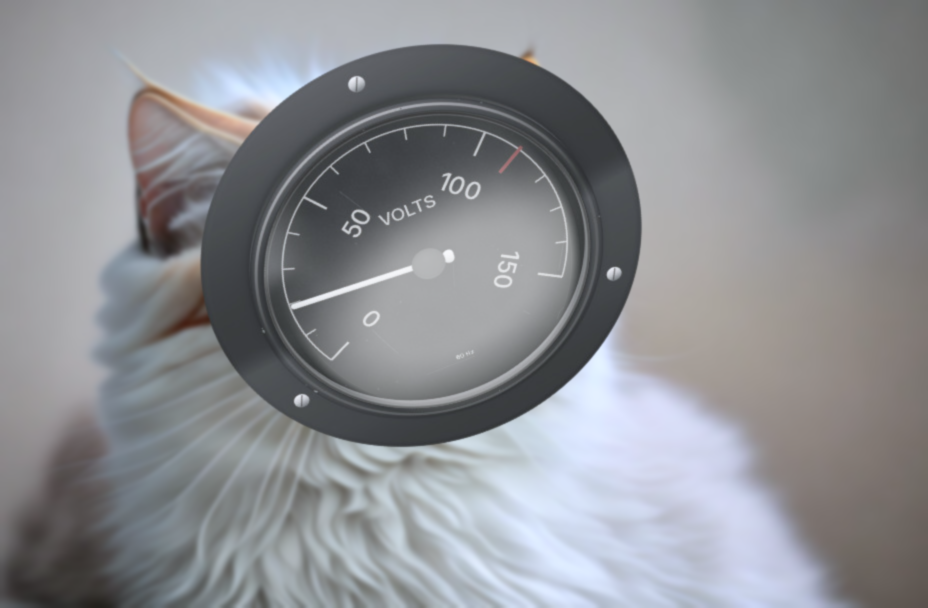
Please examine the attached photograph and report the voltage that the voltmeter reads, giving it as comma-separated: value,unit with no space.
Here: 20,V
